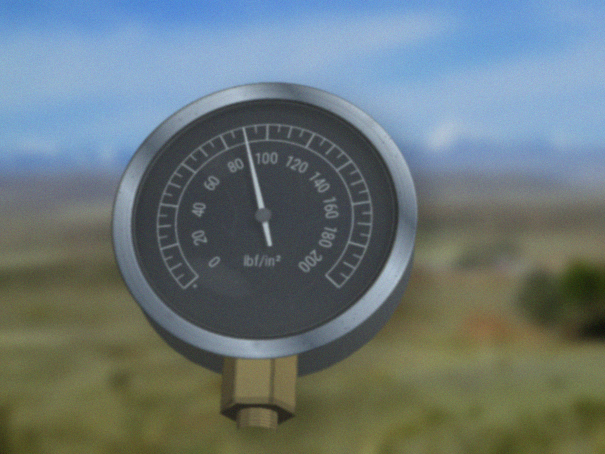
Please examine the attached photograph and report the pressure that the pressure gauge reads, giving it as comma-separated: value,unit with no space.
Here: 90,psi
